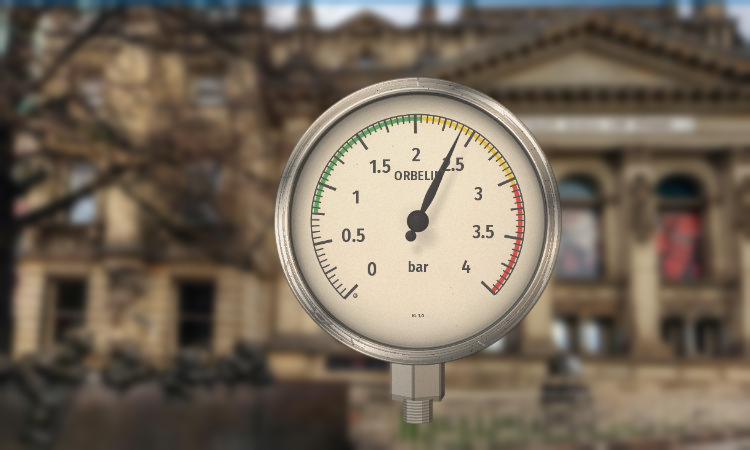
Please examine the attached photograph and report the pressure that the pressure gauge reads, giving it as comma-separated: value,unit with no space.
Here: 2.4,bar
